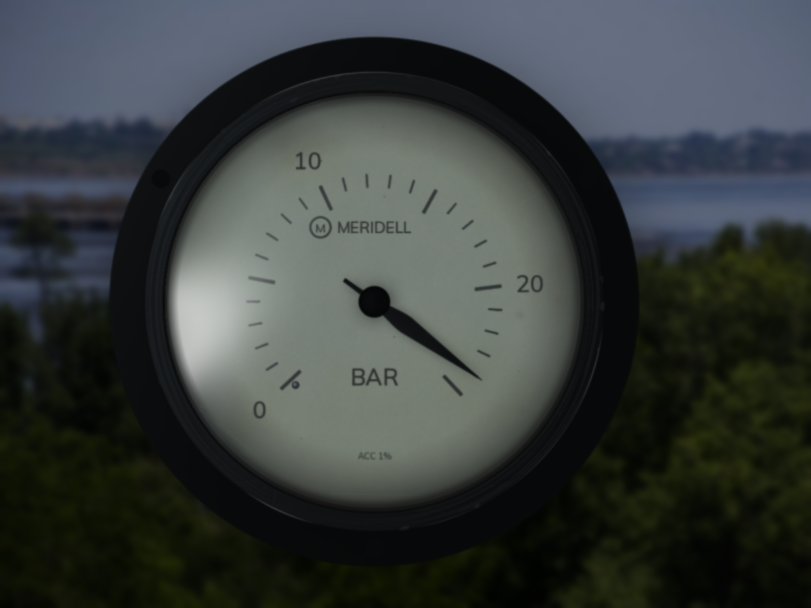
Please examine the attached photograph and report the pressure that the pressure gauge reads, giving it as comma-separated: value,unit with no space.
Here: 24,bar
